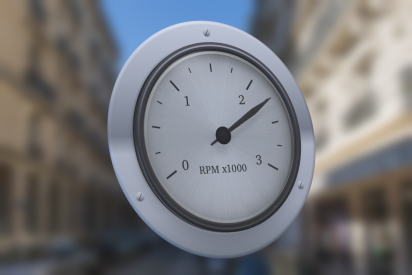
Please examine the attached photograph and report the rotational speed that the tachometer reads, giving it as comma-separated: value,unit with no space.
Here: 2250,rpm
